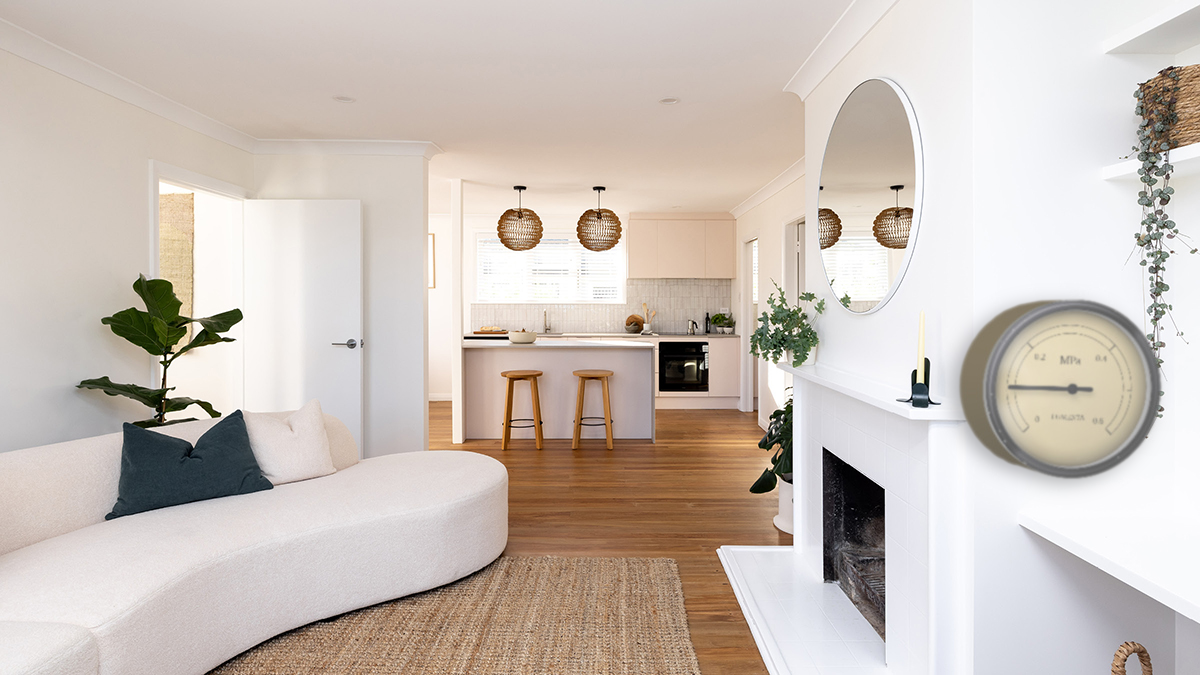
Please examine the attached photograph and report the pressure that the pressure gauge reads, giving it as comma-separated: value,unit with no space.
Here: 0.1,MPa
